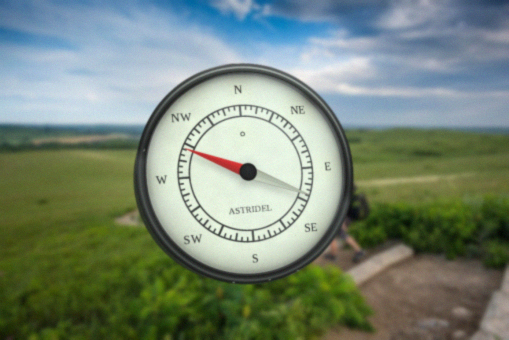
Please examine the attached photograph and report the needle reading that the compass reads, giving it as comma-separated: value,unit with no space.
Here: 295,°
